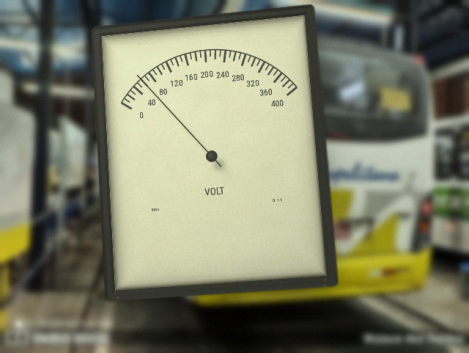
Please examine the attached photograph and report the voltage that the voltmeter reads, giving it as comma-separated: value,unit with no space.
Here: 60,V
